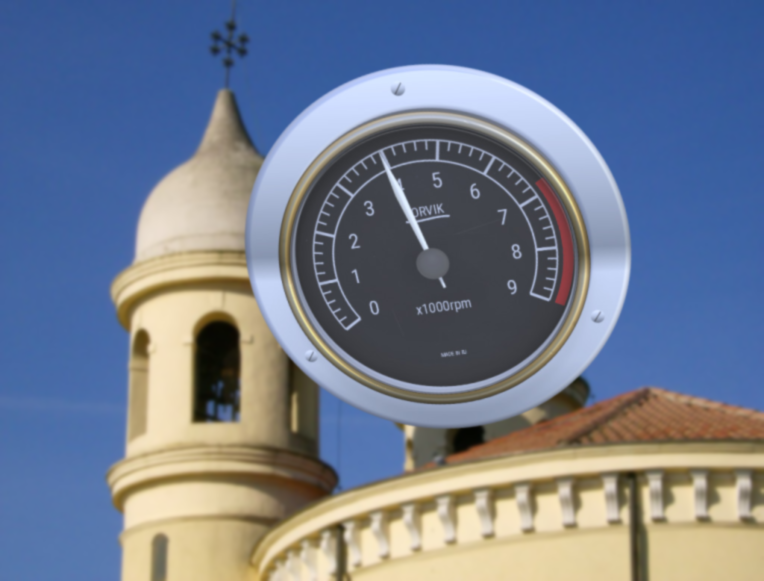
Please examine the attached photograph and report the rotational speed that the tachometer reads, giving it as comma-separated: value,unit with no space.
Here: 4000,rpm
